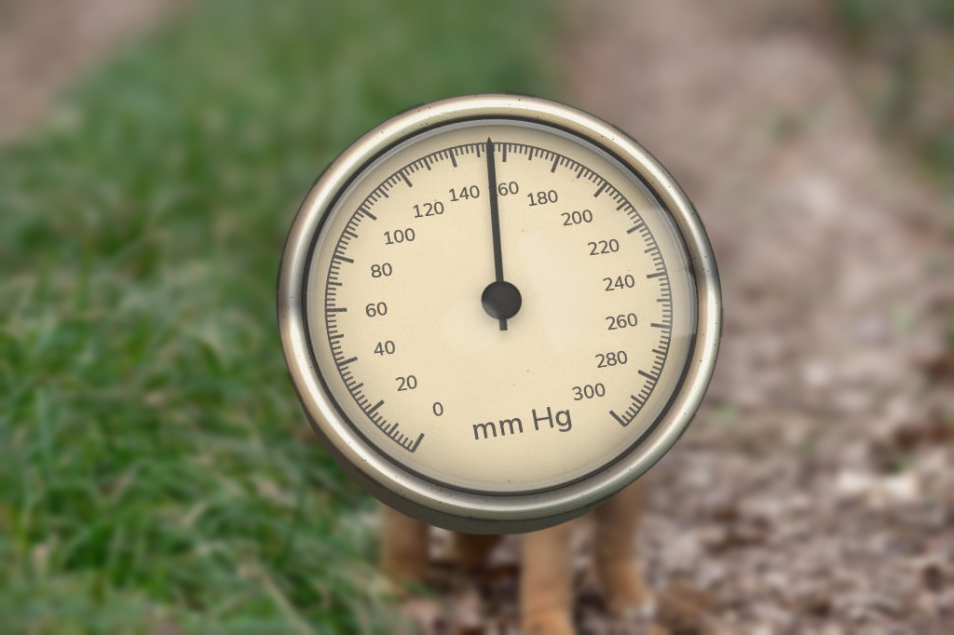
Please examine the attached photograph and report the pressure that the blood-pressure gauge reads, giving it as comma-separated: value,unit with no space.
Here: 154,mmHg
